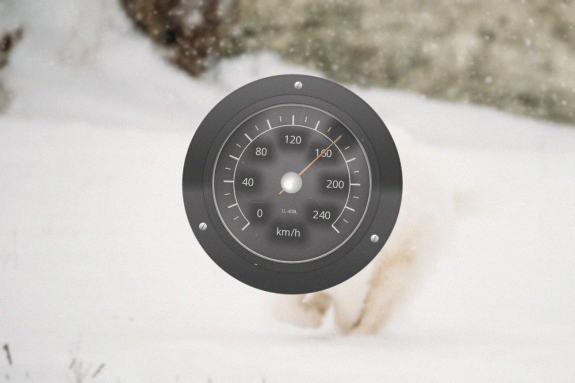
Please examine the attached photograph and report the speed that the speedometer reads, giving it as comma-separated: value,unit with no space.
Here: 160,km/h
